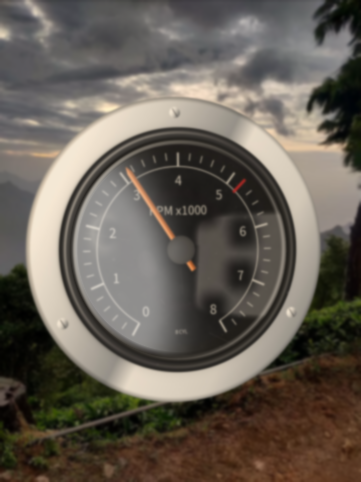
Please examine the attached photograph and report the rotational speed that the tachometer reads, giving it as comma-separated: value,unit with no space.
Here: 3100,rpm
